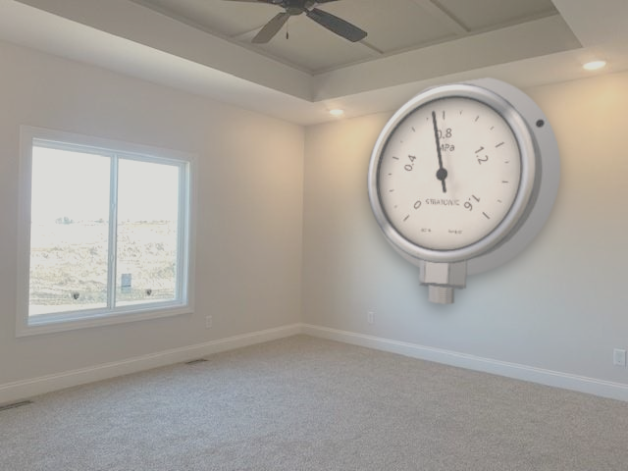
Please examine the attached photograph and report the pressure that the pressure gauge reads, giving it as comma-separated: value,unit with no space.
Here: 0.75,MPa
